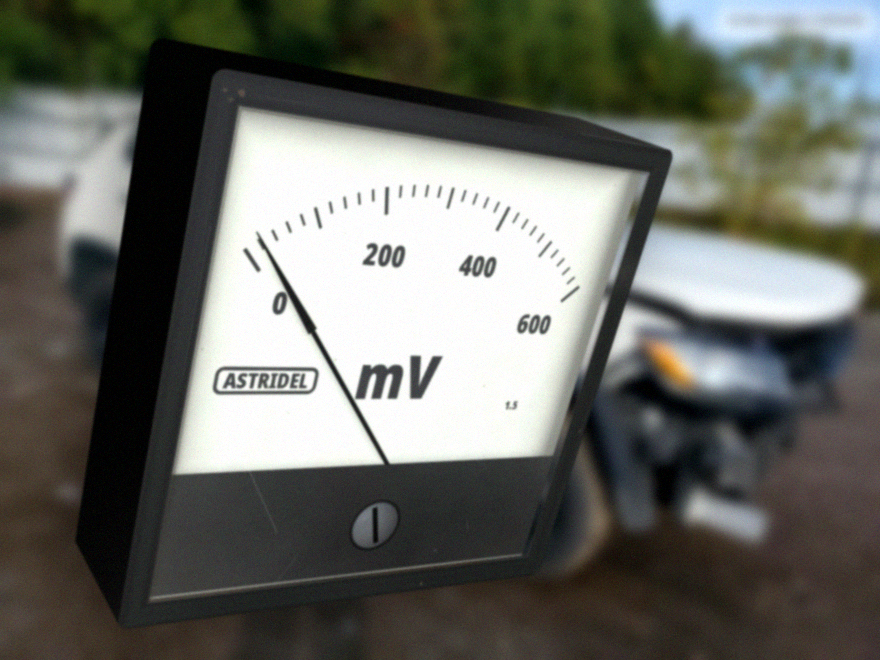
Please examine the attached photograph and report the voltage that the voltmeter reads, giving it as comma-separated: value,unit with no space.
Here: 20,mV
